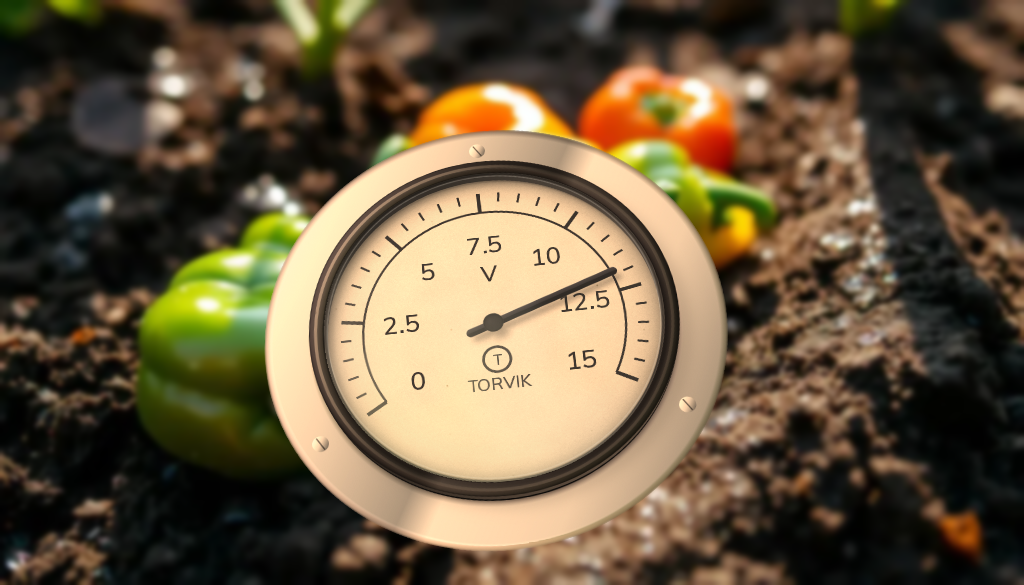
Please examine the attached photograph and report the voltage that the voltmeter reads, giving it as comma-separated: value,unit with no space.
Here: 12,V
